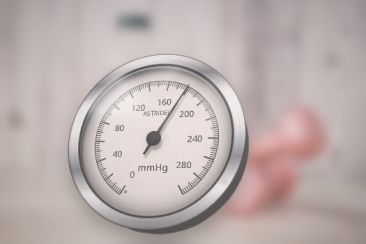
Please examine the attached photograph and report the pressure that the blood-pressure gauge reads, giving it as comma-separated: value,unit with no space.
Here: 180,mmHg
